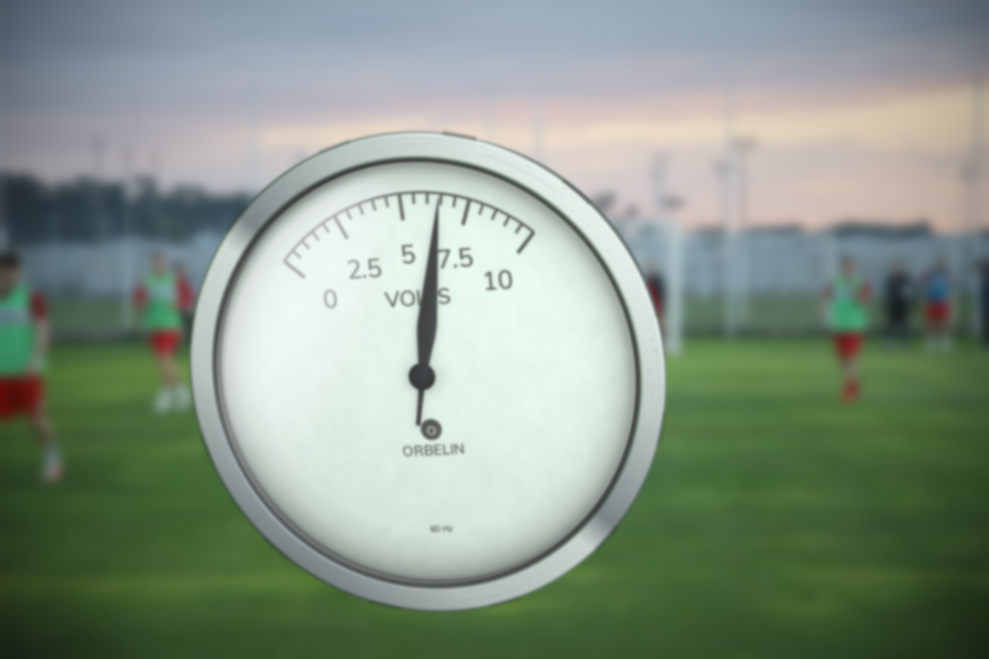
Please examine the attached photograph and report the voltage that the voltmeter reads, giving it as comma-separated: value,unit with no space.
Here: 6.5,V
